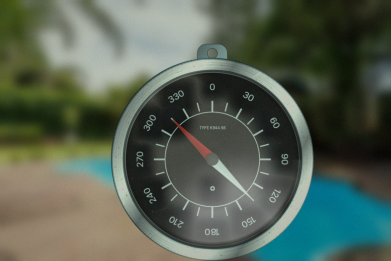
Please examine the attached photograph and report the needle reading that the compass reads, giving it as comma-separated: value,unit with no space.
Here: 315,°
